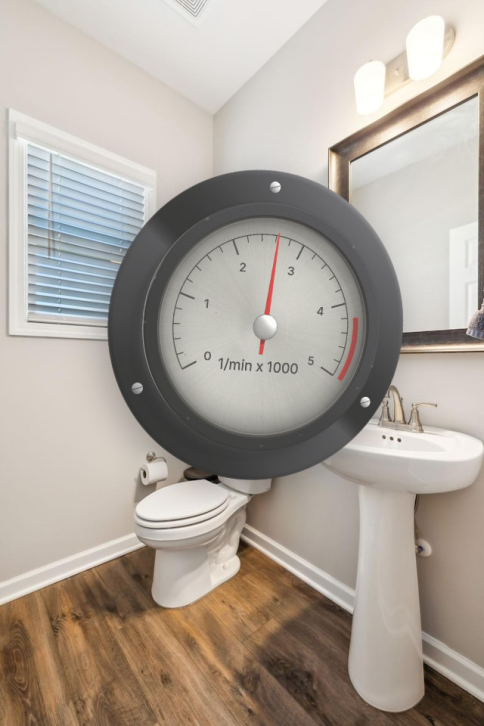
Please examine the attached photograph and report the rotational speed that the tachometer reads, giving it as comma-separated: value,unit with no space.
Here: 2600,rpm
